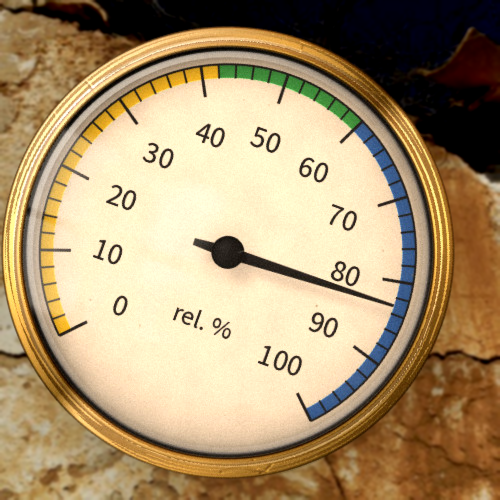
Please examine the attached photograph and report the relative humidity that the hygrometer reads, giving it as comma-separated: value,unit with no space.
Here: 83,%
